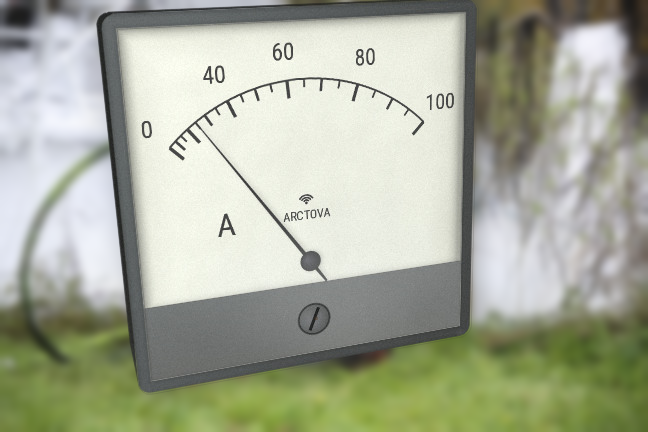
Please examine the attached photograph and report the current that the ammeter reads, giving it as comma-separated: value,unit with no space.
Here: 25,A
